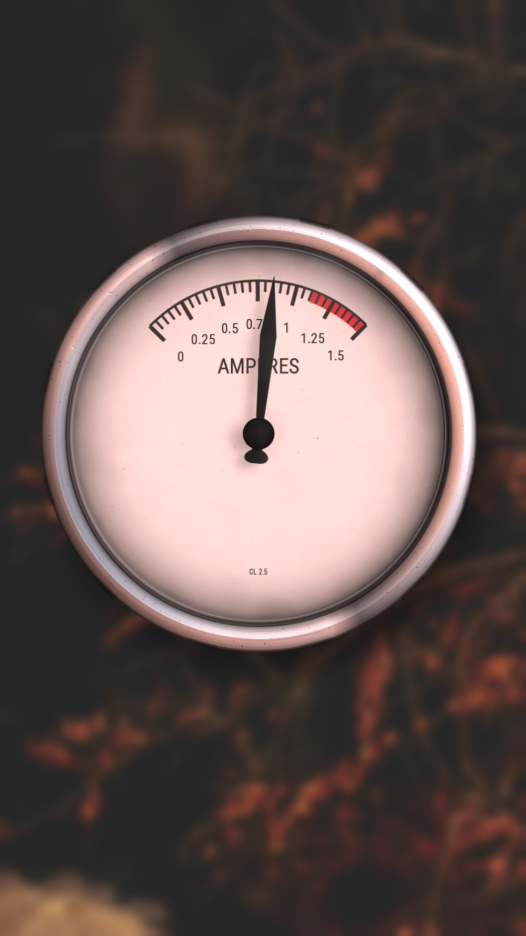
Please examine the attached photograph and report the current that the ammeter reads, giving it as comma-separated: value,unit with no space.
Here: 0.85,A
